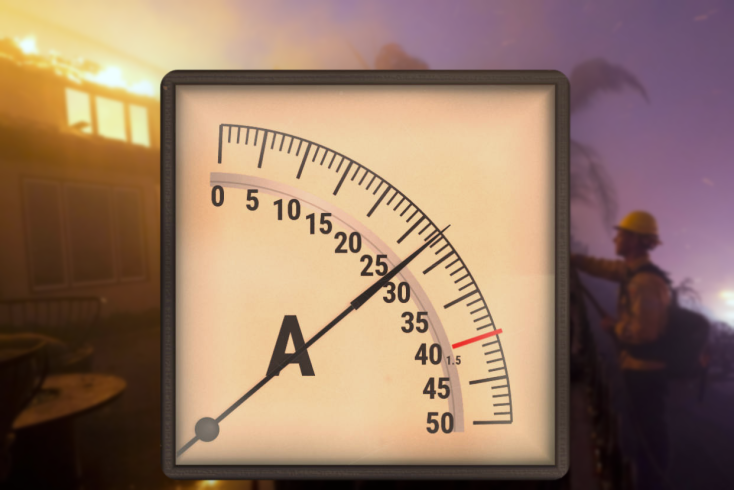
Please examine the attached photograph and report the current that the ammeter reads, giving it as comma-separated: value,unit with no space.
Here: 27.5,A
